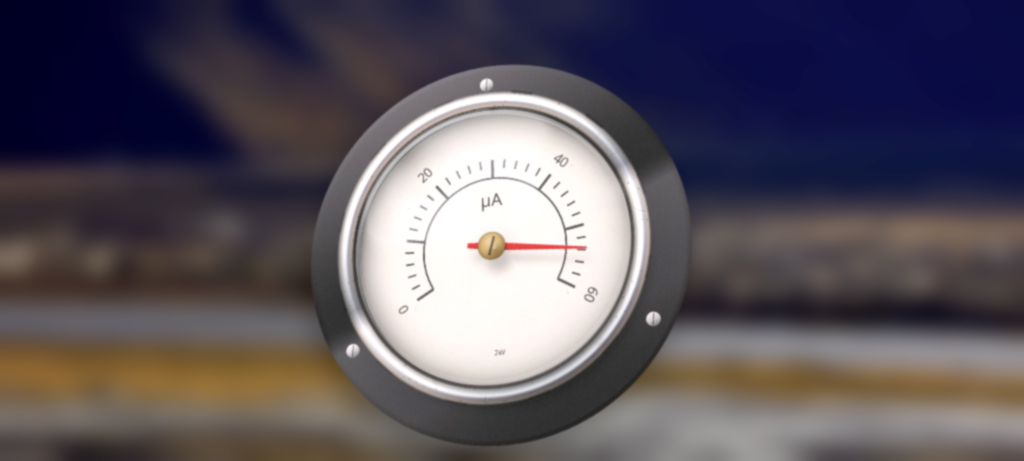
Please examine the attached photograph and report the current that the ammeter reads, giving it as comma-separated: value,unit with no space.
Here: 54,µA
